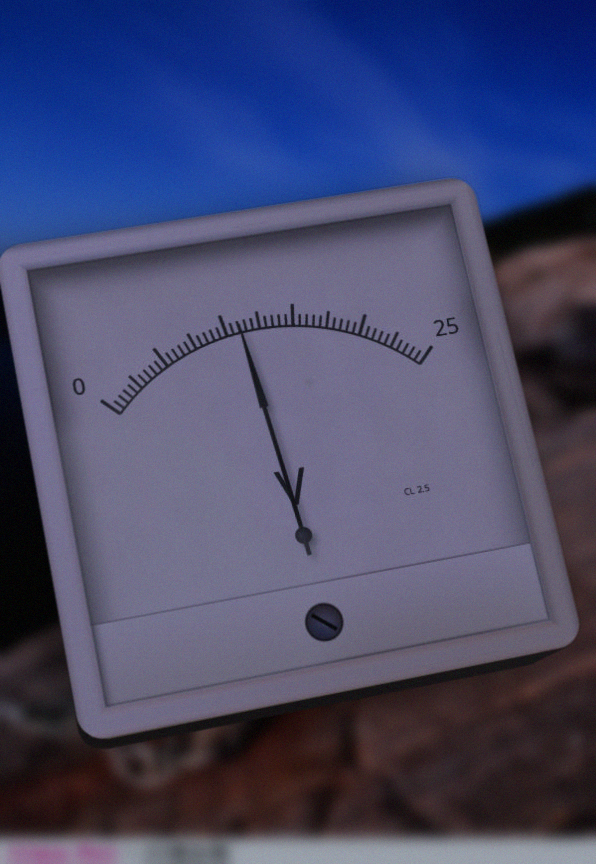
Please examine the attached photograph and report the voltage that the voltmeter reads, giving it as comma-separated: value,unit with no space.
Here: 11,V
